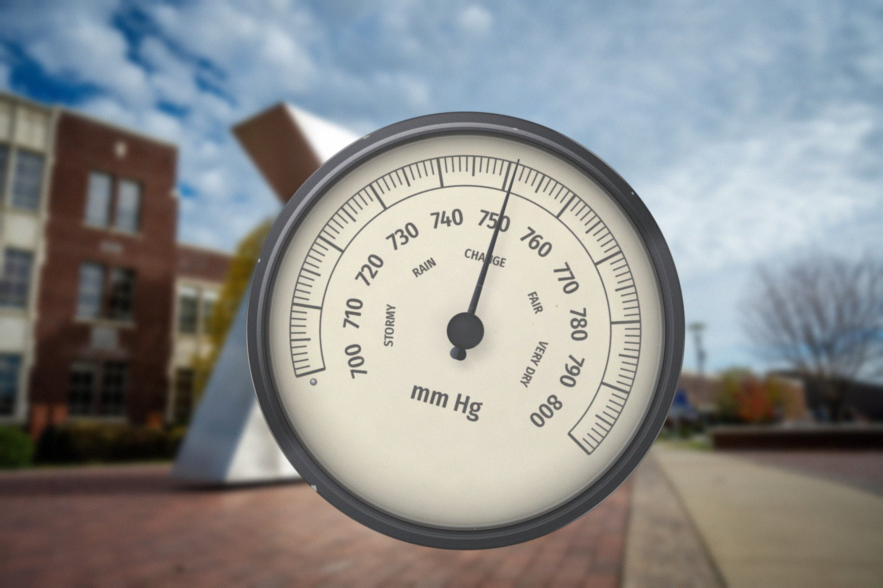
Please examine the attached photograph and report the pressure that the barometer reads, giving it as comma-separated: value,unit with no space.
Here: 751,mmHg
